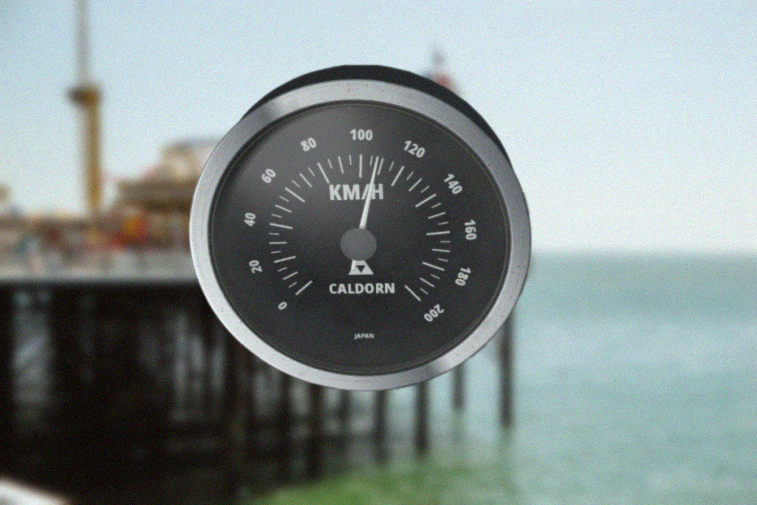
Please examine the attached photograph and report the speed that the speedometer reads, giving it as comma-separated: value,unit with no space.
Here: 107.5,km/h
